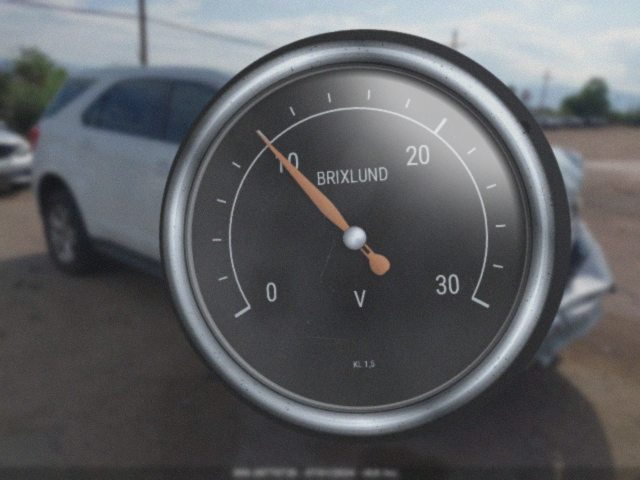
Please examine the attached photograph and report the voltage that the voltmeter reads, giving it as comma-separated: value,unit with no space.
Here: 10,V
